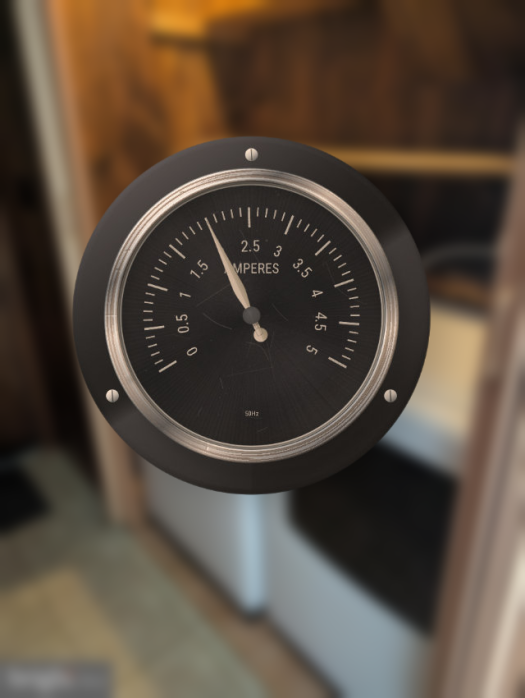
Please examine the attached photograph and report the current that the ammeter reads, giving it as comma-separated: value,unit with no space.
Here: 2,A
